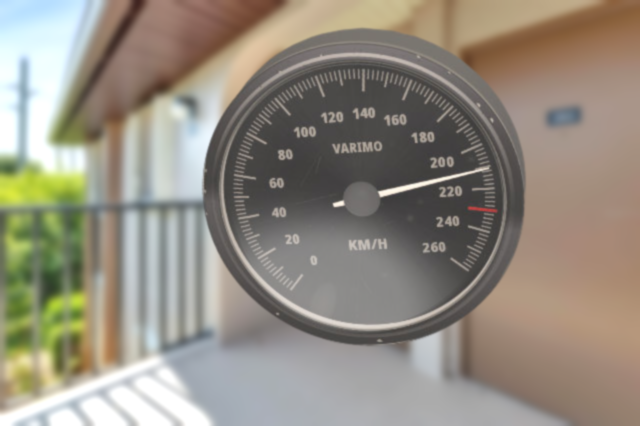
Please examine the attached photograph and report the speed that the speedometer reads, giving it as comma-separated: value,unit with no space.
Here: 210,km/h
